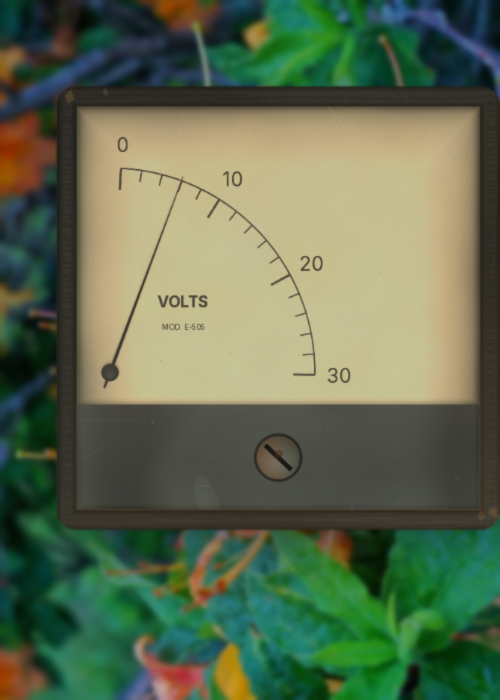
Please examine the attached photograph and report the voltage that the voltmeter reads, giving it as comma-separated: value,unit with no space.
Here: 6,V
